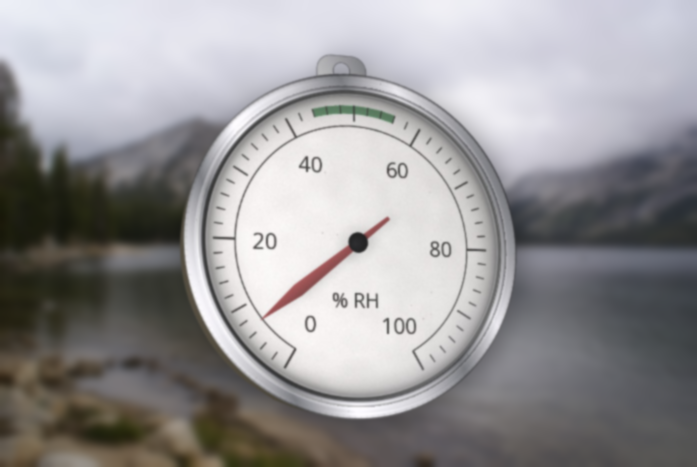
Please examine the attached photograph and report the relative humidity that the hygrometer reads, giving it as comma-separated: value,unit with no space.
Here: 7,%
